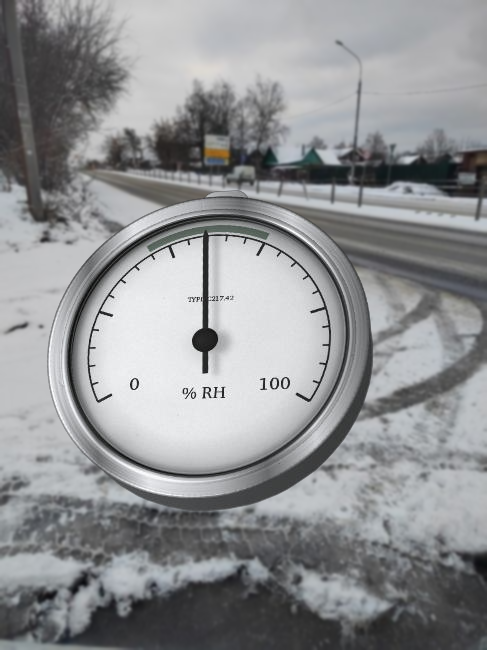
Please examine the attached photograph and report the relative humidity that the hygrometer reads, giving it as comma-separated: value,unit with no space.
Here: 48,%
